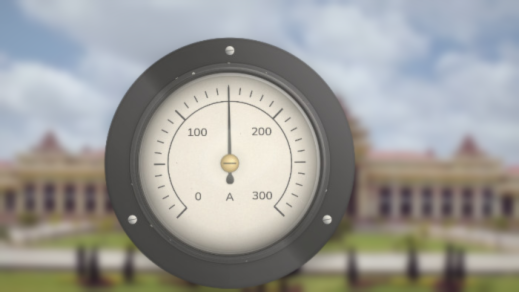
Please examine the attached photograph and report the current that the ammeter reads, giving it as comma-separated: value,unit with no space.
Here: 150,A
